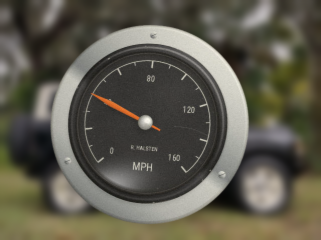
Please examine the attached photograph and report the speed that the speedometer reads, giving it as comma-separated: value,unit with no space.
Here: 40,mph
